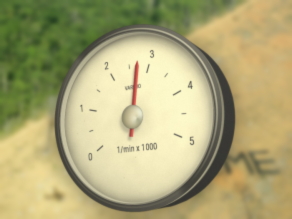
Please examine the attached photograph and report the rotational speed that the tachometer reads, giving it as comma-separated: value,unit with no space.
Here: 2750,rpm
